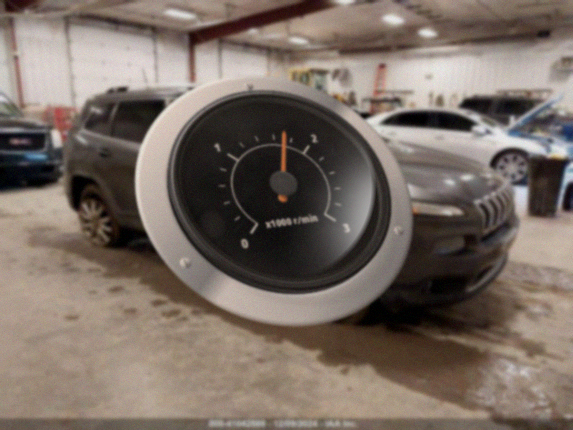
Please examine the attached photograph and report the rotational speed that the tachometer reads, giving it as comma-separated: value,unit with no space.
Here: 1700,rpm
